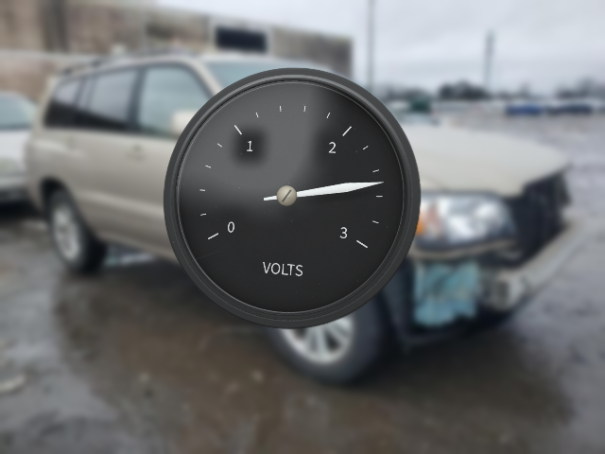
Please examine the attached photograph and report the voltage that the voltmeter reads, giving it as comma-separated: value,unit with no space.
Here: 2.5,V
